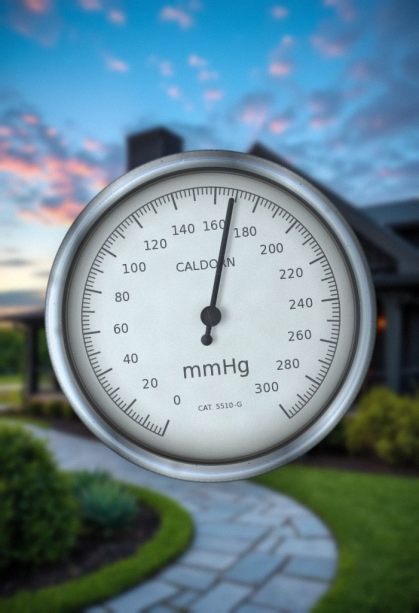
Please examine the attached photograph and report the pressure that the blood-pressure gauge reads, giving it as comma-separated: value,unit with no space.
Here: 168,mmHg
